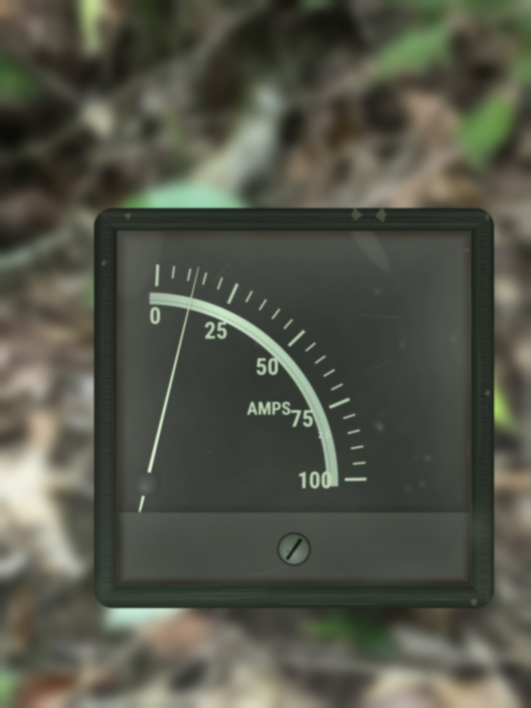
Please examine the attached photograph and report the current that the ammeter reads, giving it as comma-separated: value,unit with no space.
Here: 12.5,A
